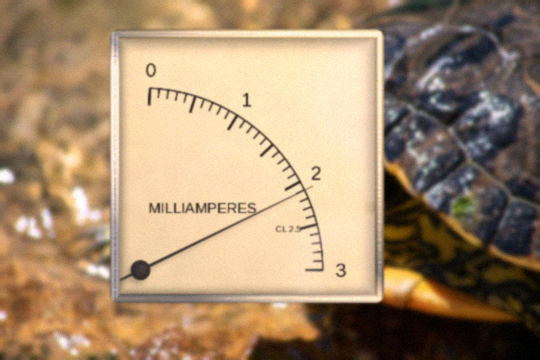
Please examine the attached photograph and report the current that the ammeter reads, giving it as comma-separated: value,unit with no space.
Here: 2.1,mA
